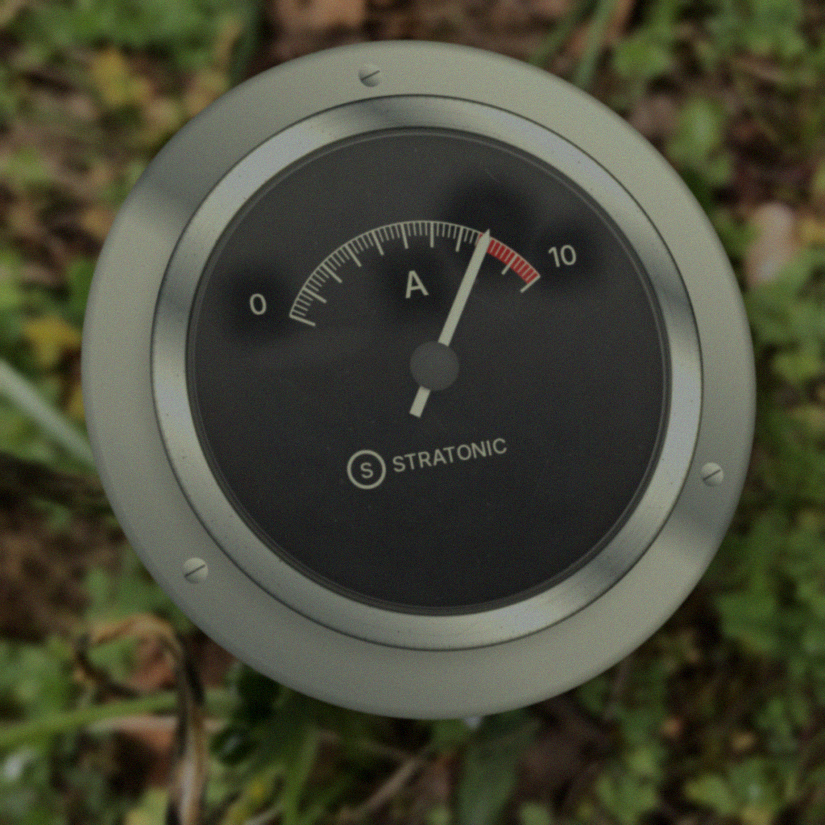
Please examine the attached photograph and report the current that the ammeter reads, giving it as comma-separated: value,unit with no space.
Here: 7.8,A
